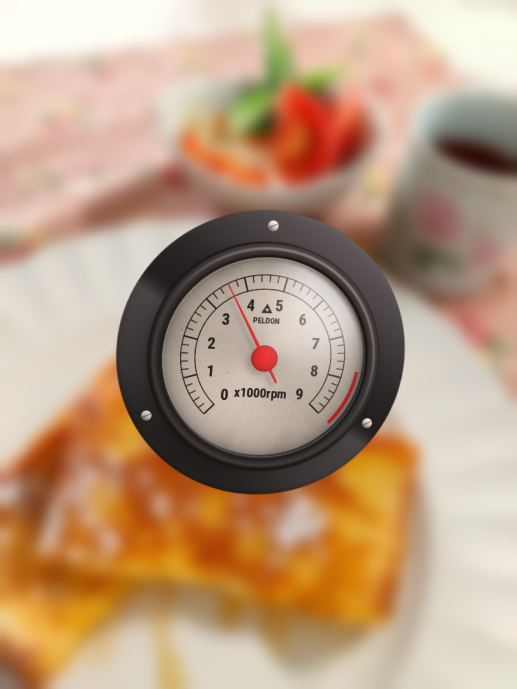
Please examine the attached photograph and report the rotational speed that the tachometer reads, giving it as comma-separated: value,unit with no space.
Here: 3600,rpm
